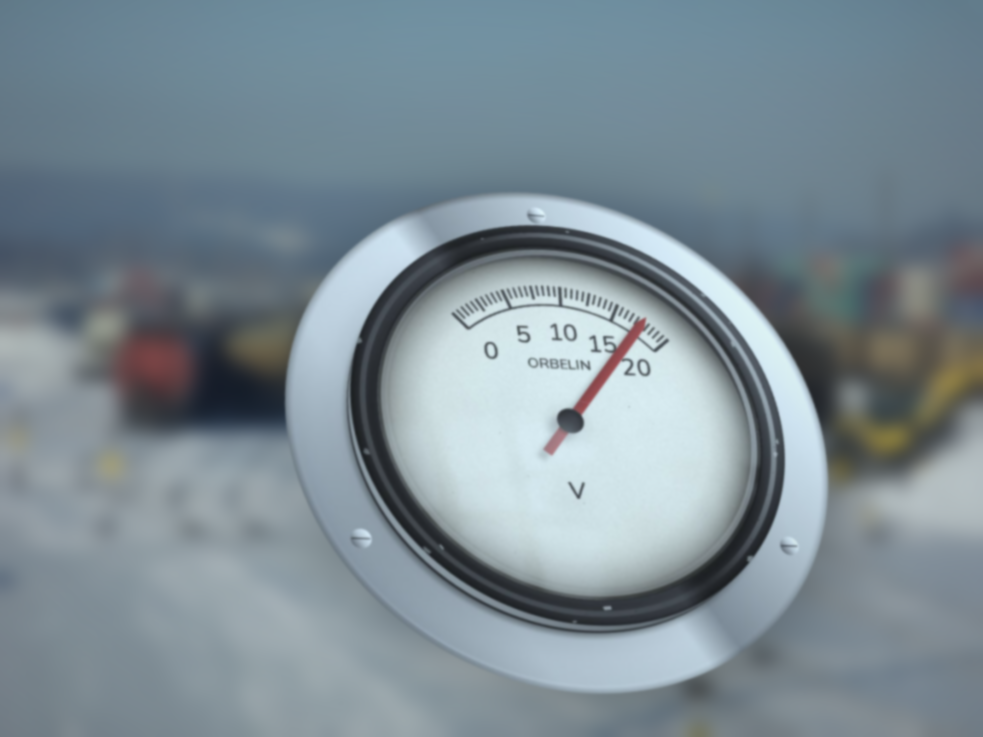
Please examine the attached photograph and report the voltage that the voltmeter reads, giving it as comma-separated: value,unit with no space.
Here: 17.5,V
